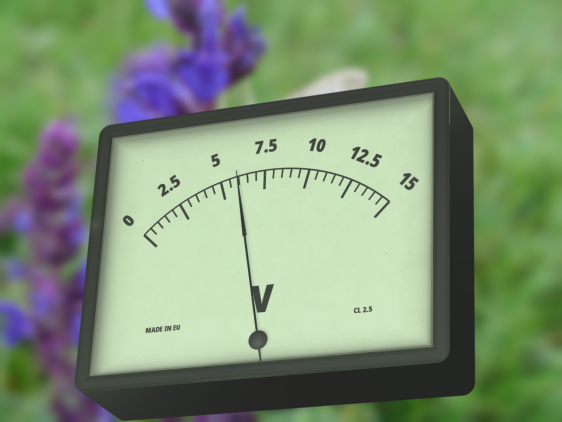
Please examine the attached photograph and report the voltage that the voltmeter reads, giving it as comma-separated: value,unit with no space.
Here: 6,V
